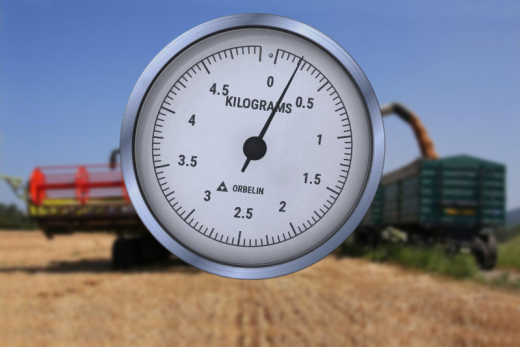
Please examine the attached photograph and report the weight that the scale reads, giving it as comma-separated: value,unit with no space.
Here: 0.2,kg
